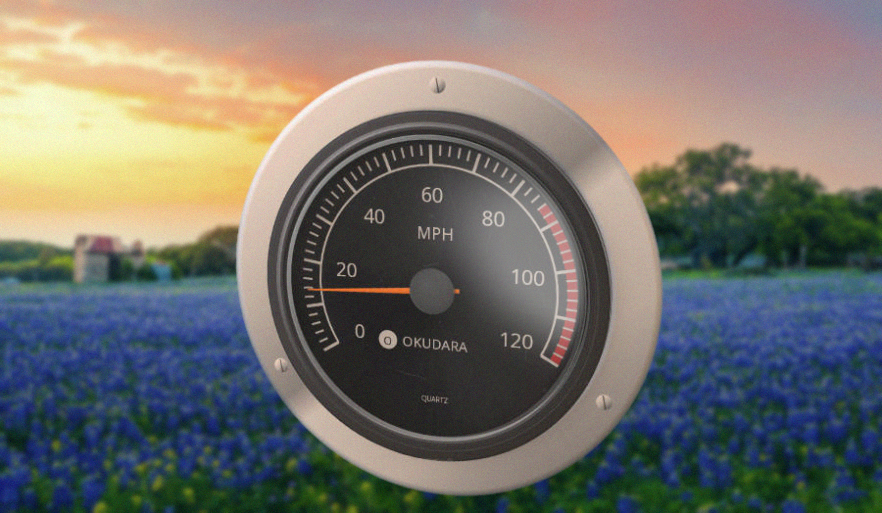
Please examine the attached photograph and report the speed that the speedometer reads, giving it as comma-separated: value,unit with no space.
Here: 14,mph
